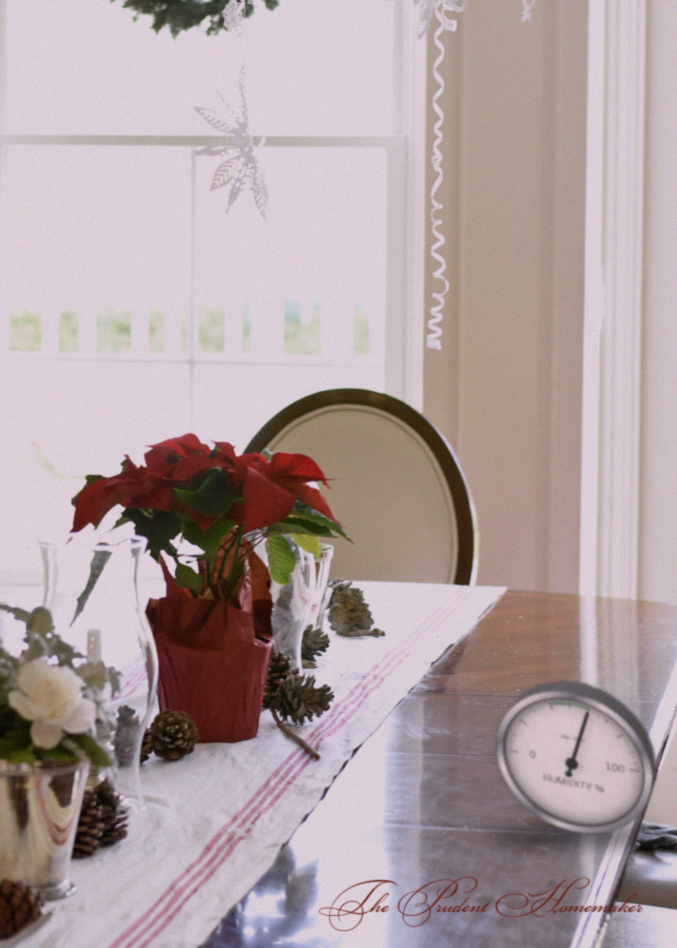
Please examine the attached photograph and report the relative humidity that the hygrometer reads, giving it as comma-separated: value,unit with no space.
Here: 60,%
